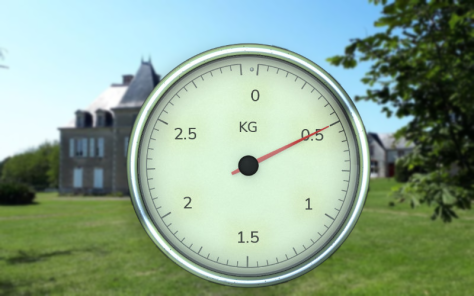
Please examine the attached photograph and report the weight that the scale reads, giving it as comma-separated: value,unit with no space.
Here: 0.5,kg
